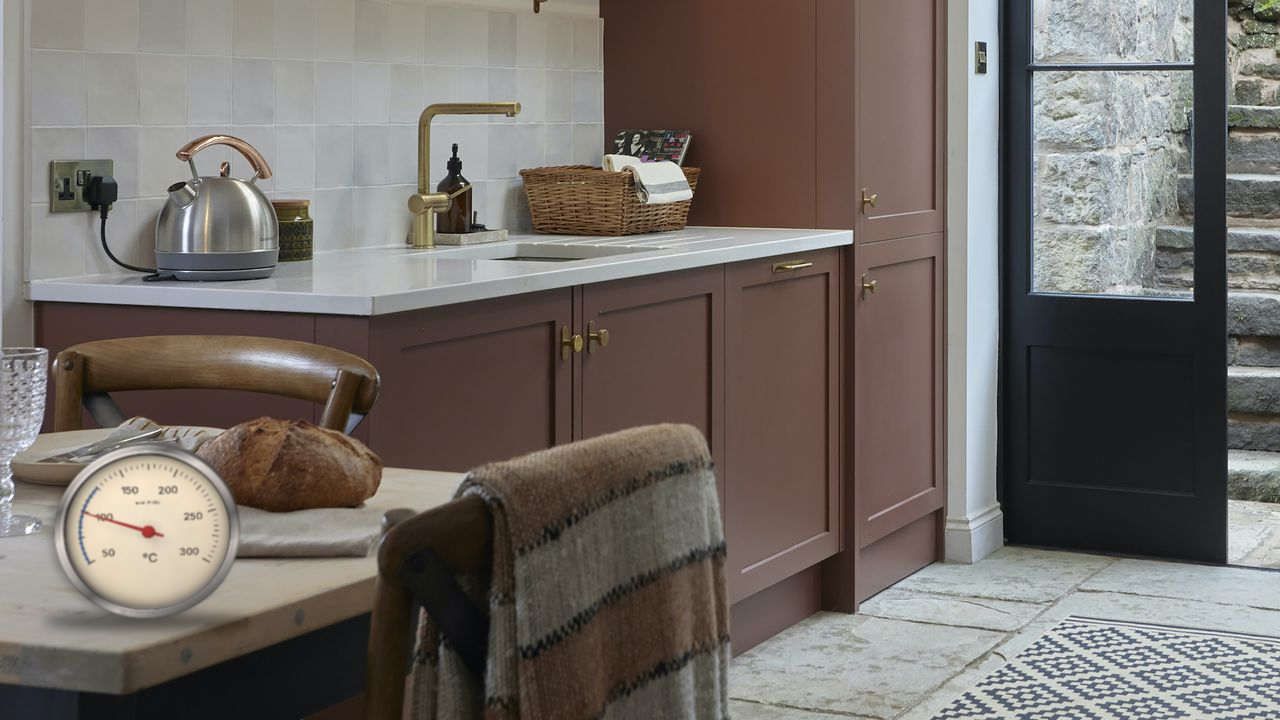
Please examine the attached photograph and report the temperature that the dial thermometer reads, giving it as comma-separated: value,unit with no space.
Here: 100,°C
